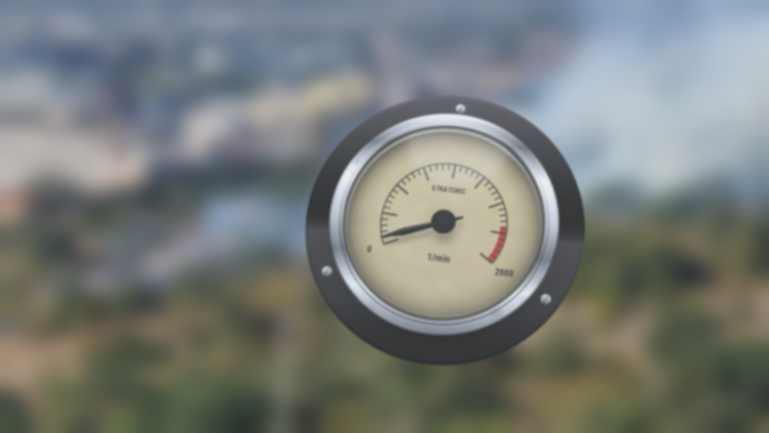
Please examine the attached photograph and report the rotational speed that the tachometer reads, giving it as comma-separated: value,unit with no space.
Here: 50,rpm
